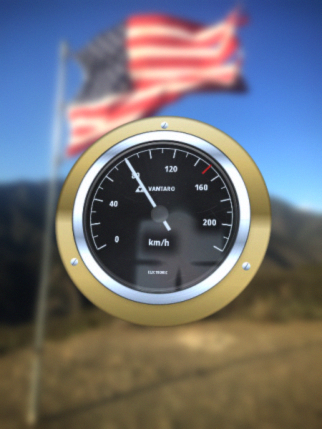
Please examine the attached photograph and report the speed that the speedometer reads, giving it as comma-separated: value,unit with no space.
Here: 80,km/h
